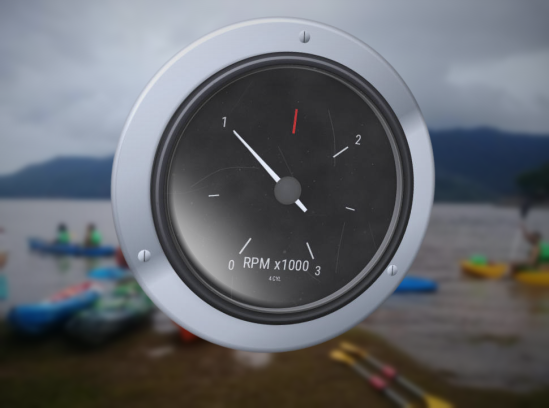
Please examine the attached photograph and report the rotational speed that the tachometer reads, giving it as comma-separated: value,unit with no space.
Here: 1000,rpm
